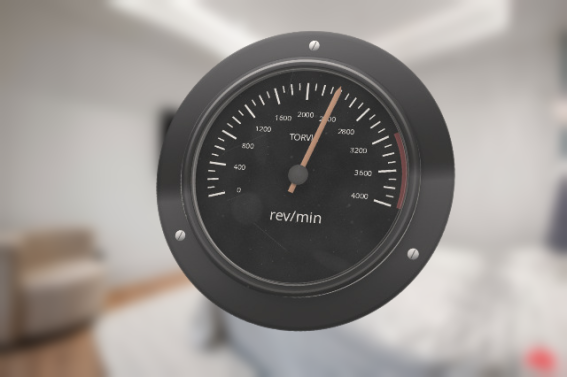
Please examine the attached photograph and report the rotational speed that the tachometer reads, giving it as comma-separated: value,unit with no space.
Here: 2400,rpm
